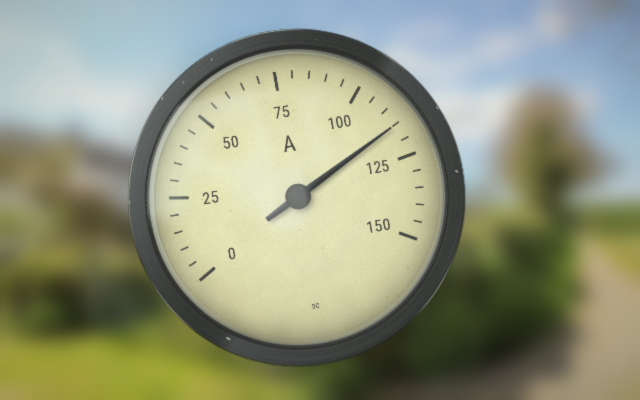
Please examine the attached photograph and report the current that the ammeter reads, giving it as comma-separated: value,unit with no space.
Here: 115,A
